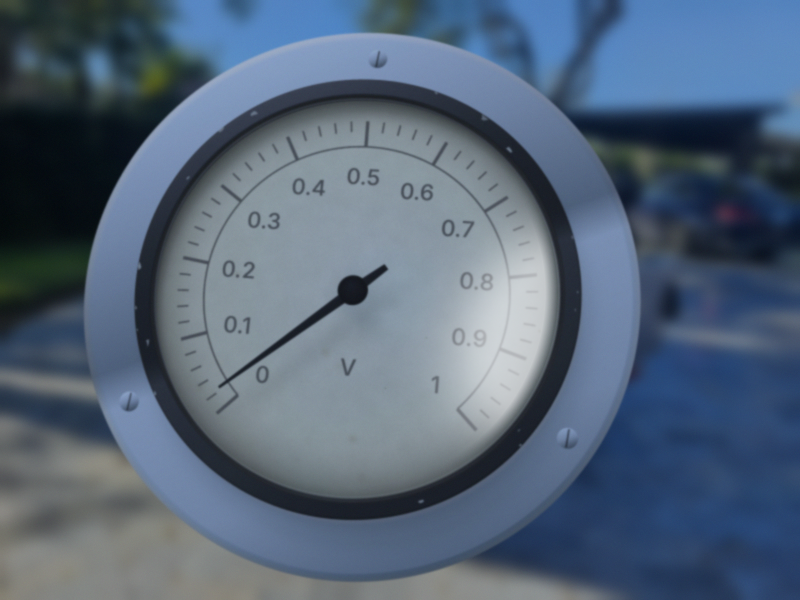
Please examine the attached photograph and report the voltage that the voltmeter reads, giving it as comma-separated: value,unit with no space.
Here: 0.02,V
